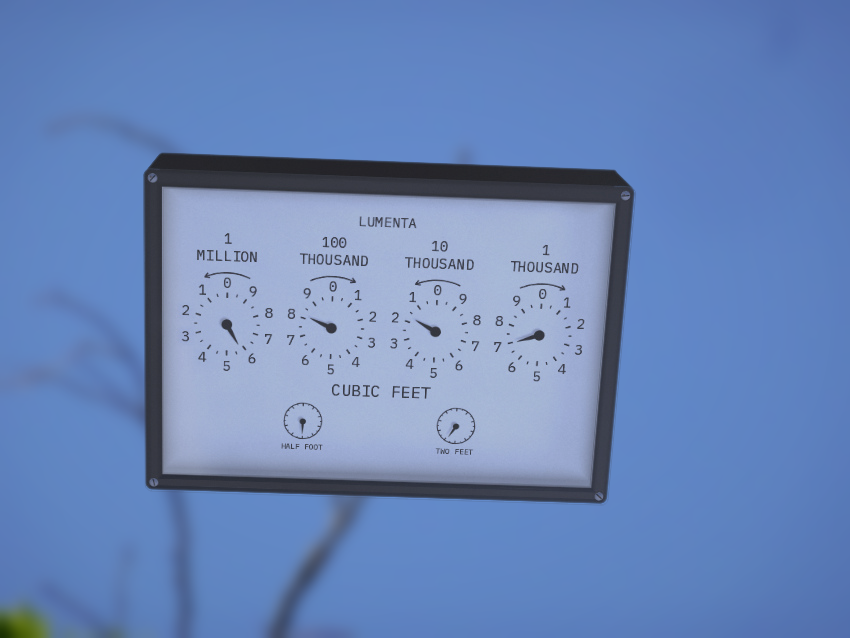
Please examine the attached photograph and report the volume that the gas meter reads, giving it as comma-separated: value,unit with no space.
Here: 581700,ft³
